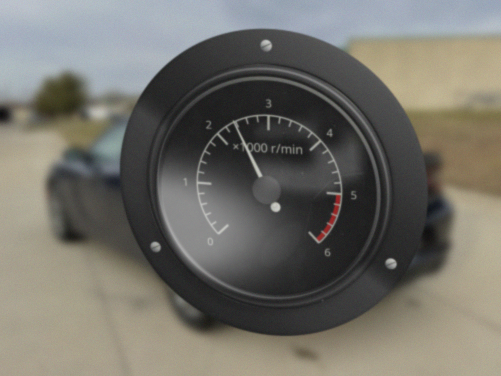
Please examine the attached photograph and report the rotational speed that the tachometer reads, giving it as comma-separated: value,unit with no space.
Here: 2400,rpm
